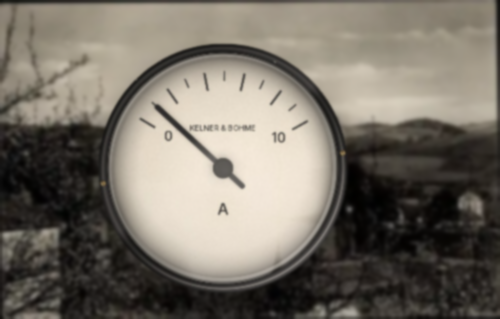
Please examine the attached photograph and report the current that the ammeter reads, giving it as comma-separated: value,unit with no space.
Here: 1,A
